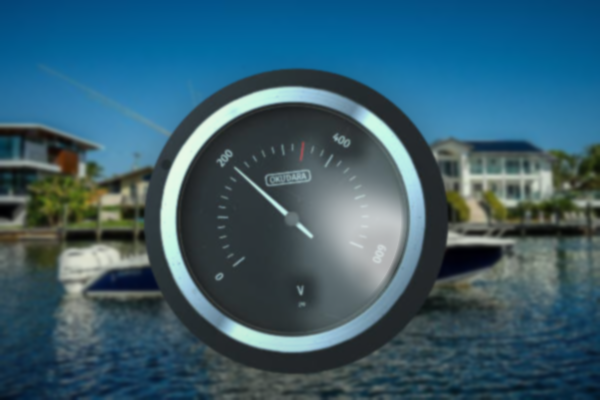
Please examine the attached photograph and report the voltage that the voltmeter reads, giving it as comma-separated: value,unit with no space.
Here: 200,V
